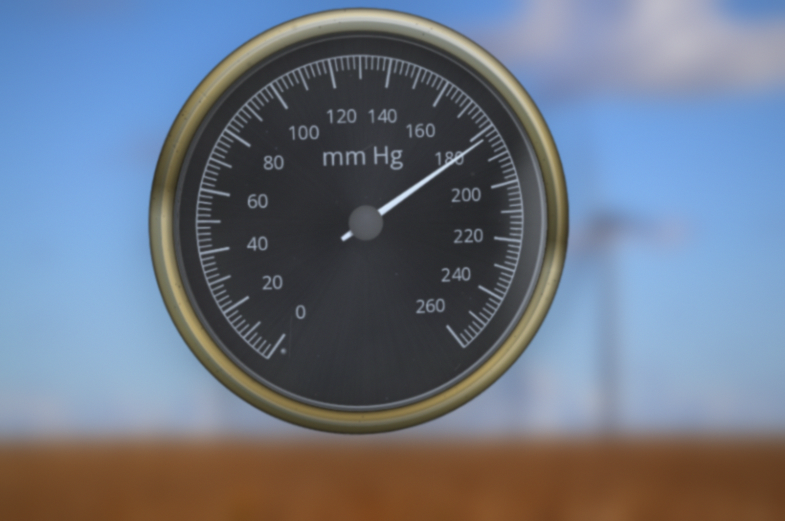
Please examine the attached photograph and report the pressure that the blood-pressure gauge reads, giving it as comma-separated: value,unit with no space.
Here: 182,mmHg
